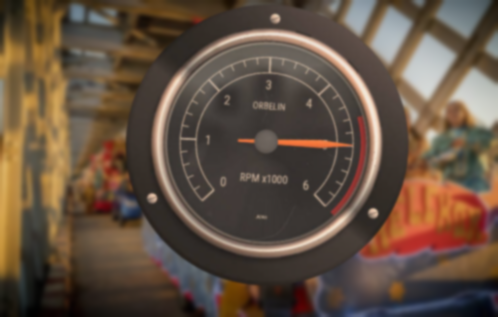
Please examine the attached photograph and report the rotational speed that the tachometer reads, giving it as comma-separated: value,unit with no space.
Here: 5000,rpm
